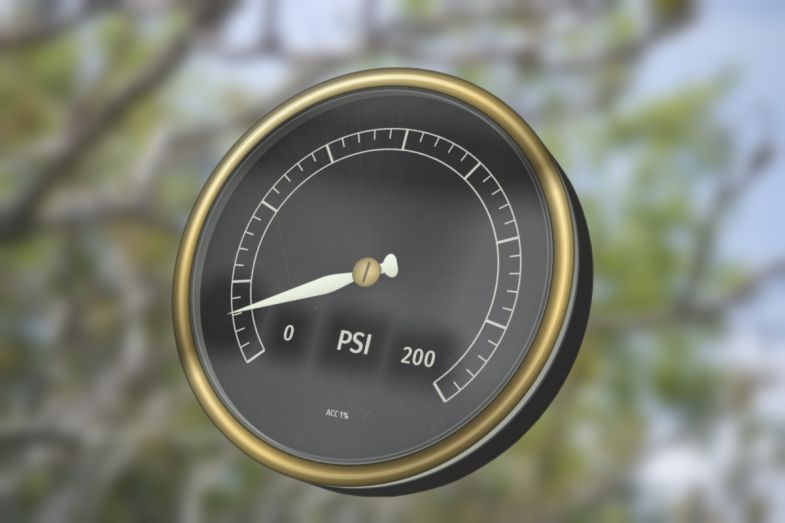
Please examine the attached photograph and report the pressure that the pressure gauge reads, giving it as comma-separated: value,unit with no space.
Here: 15,psi
